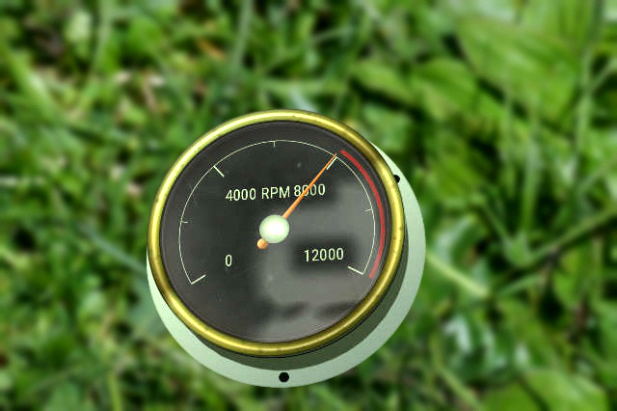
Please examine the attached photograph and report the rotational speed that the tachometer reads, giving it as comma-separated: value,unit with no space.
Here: 8000,rpm
